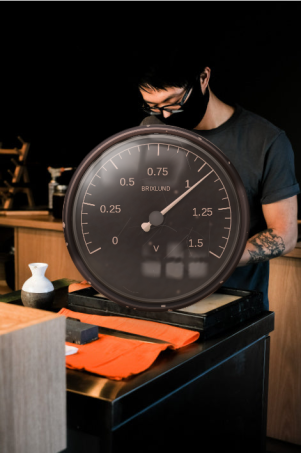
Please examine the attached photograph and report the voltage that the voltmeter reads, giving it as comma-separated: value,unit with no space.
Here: 1.05,V
